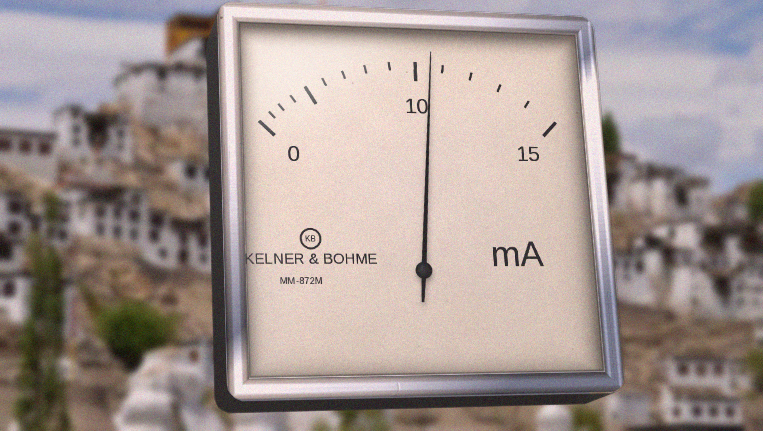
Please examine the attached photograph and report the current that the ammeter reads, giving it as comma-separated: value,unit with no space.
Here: 10.5,mA
